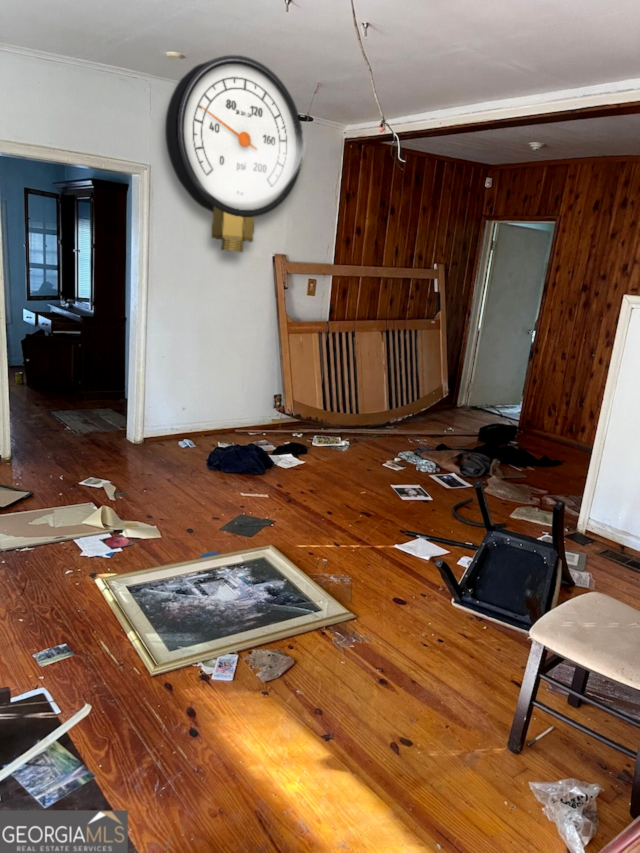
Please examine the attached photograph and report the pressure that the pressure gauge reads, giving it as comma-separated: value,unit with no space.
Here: 50,psi
